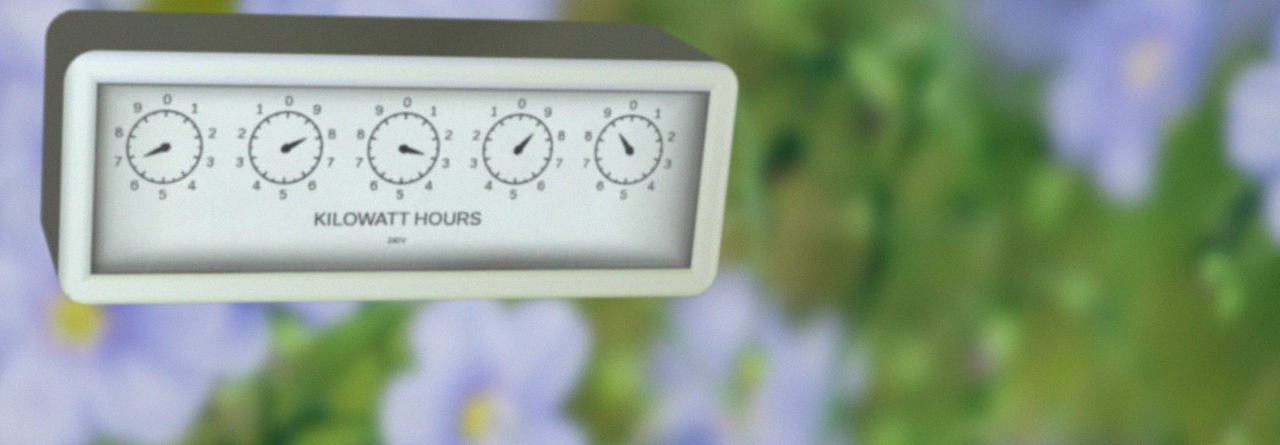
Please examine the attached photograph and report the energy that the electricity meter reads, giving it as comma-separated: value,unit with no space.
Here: 68289,kWh
